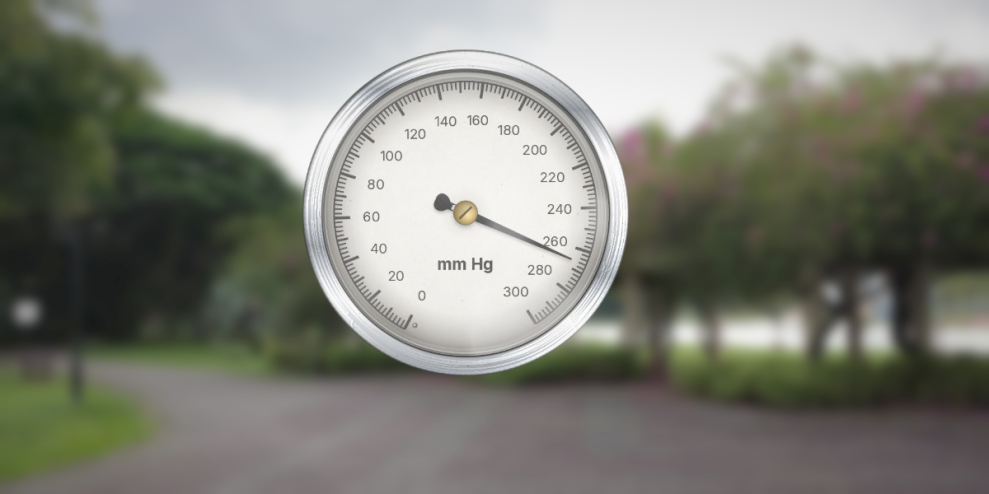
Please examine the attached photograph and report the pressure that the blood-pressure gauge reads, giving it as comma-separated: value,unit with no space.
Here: 266,mmHg
